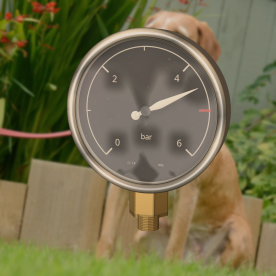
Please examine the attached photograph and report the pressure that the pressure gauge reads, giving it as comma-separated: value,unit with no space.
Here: 4.5,bar
